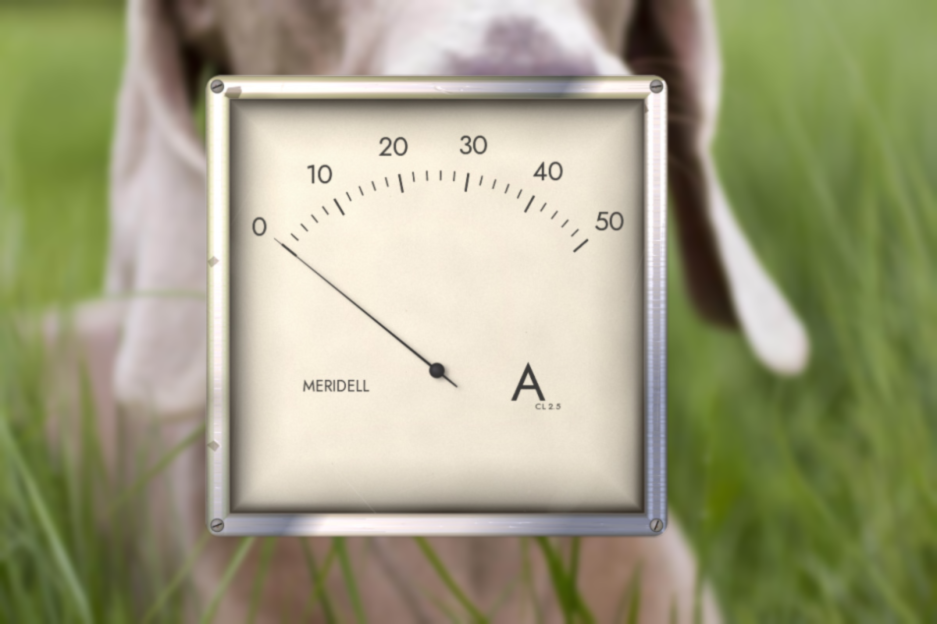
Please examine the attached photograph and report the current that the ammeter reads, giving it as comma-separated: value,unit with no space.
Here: 0,A
